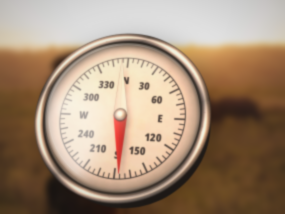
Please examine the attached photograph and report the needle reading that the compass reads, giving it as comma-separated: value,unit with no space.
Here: 175,°
